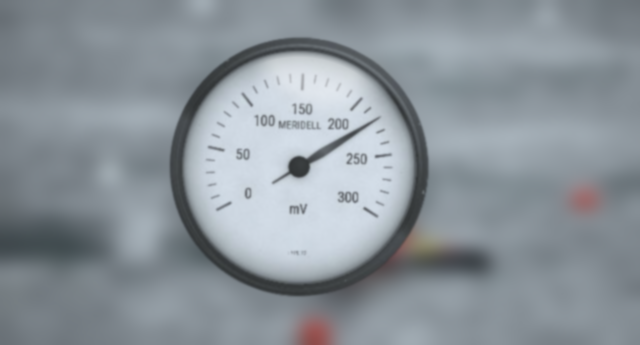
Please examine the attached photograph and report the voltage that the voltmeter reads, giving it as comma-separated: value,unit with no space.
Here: 220,mV
